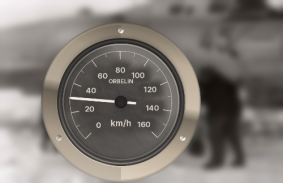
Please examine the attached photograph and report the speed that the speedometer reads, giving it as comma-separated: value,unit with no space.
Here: 30,km/h
